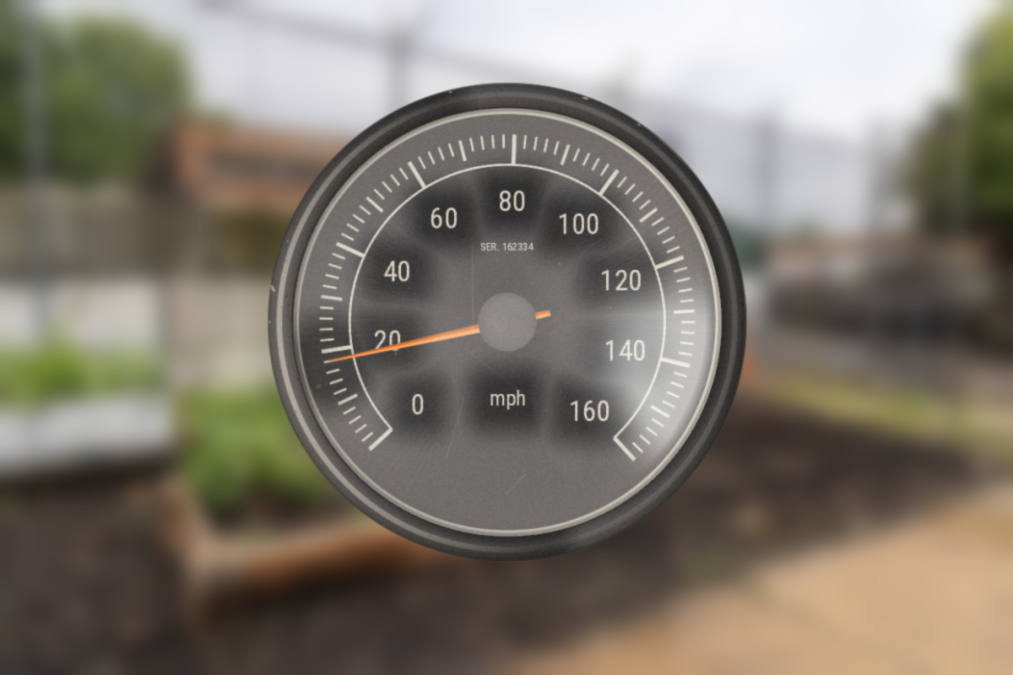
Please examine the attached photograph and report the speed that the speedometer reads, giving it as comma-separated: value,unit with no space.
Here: 18,mph
